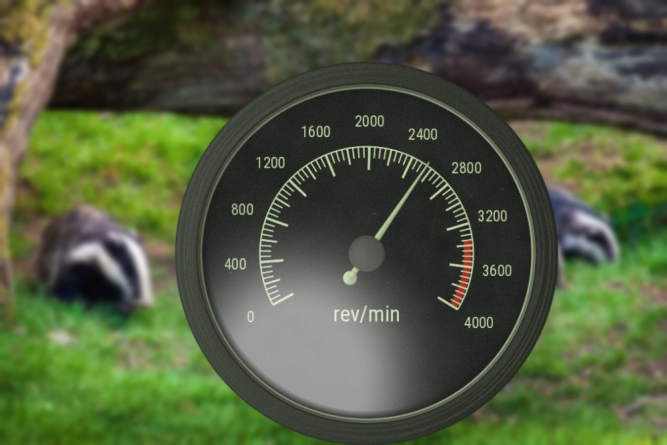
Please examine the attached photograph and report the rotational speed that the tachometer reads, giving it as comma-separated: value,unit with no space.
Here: 2550,rpm
